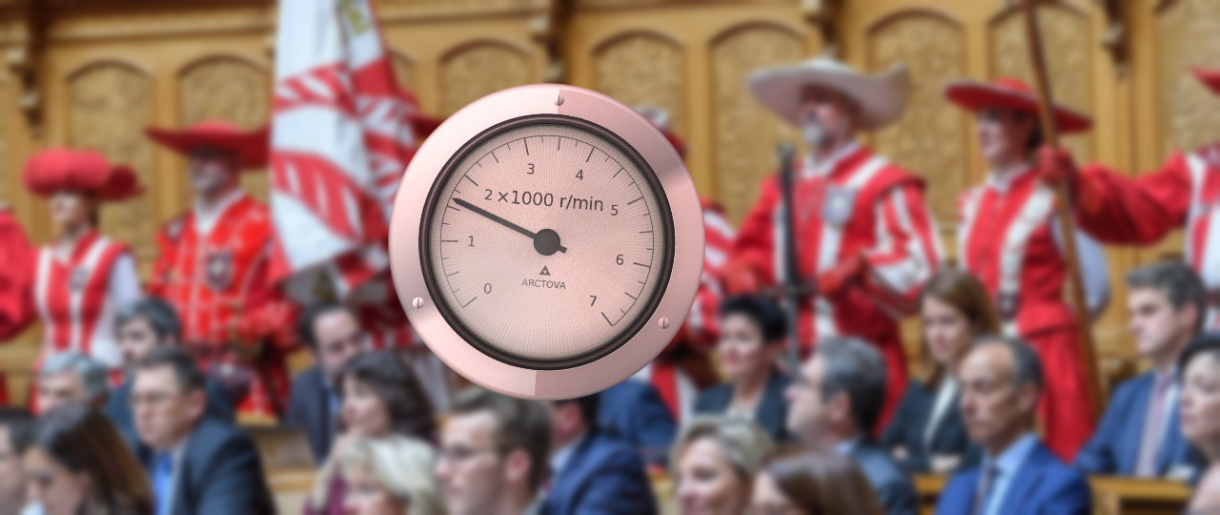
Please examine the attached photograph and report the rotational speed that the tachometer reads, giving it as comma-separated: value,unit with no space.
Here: 1625,rpm
